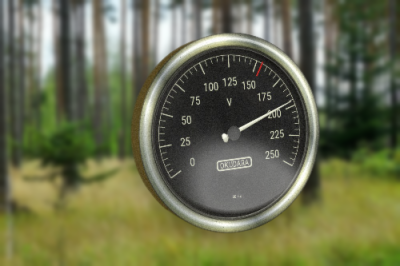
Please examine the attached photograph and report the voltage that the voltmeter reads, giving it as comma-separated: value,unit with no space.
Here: 195,V
